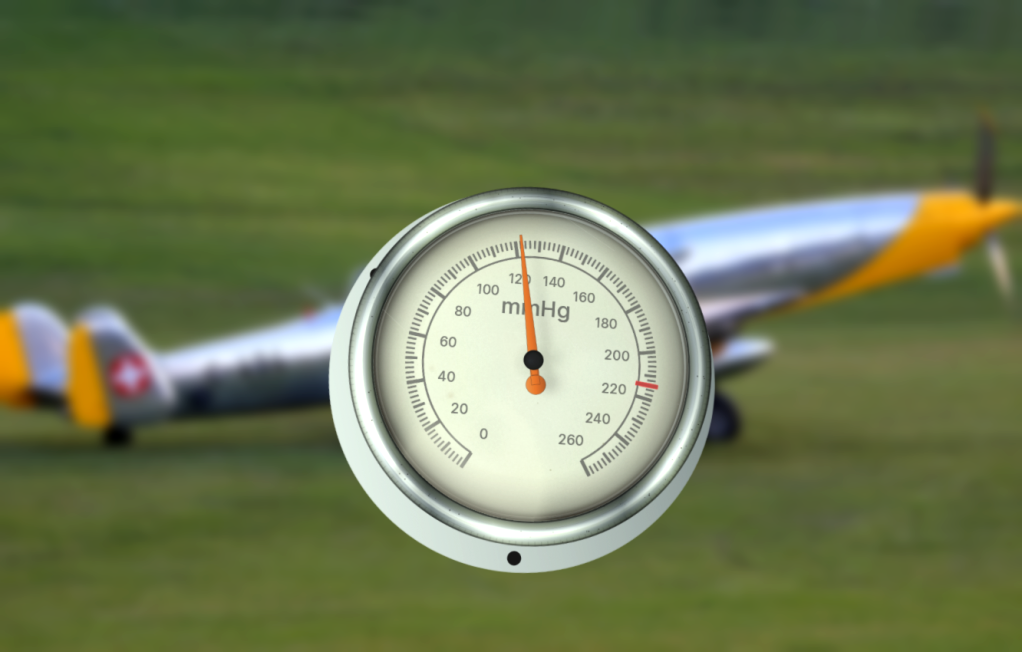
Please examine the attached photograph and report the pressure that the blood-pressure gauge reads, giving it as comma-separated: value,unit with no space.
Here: 122,mmHg
